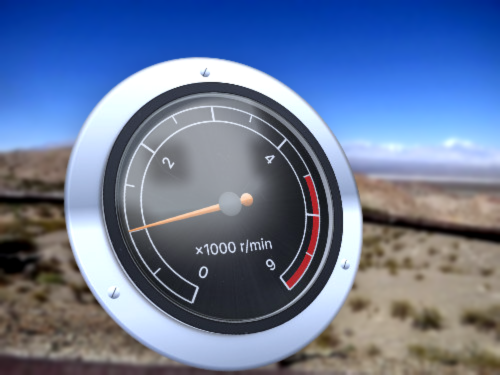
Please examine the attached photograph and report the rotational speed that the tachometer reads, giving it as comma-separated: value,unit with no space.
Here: 1000,rpm
